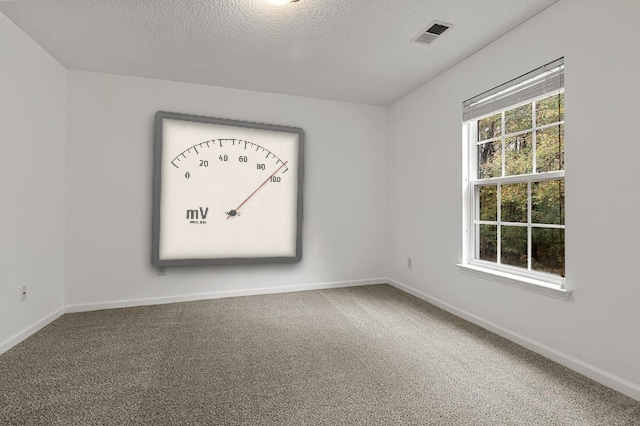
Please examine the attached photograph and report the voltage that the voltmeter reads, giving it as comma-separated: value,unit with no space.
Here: 95,mV
